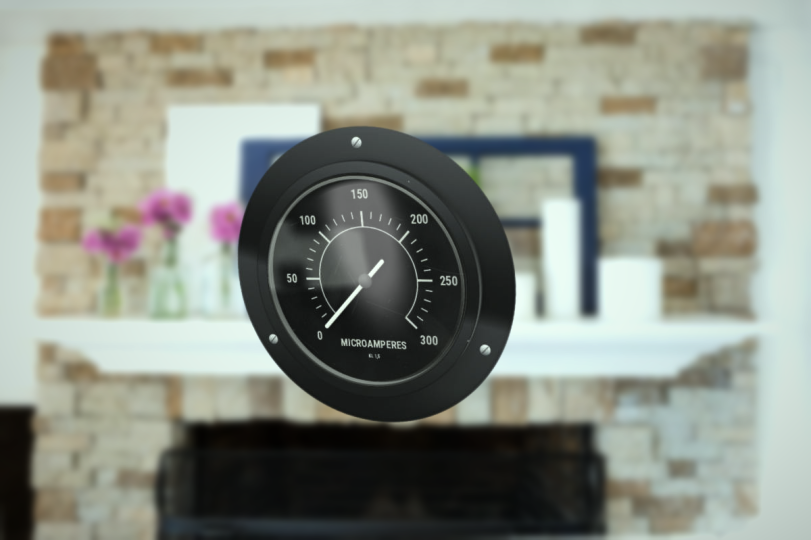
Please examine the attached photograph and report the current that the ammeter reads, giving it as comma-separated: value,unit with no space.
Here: 0,µA
